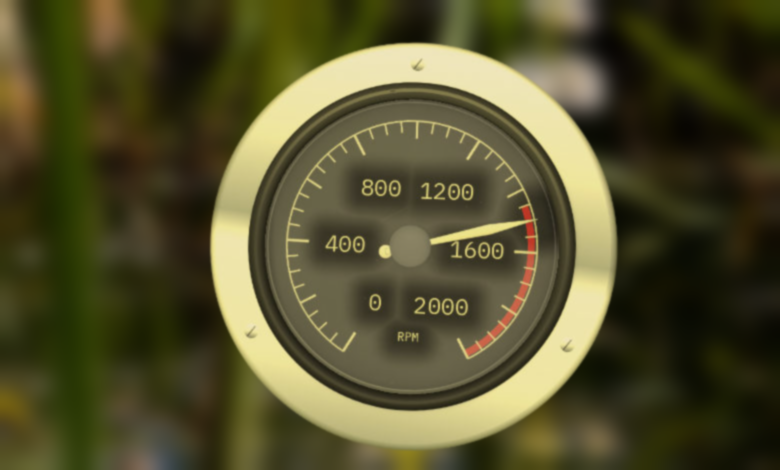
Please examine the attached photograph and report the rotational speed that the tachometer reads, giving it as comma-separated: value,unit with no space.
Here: 1500,rpm
